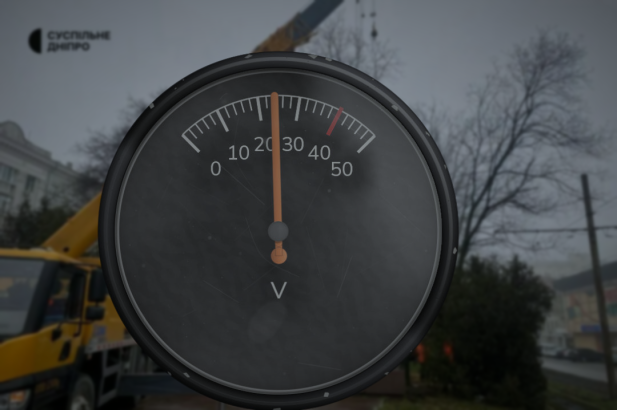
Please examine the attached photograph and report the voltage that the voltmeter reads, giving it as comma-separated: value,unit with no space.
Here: 24,V
